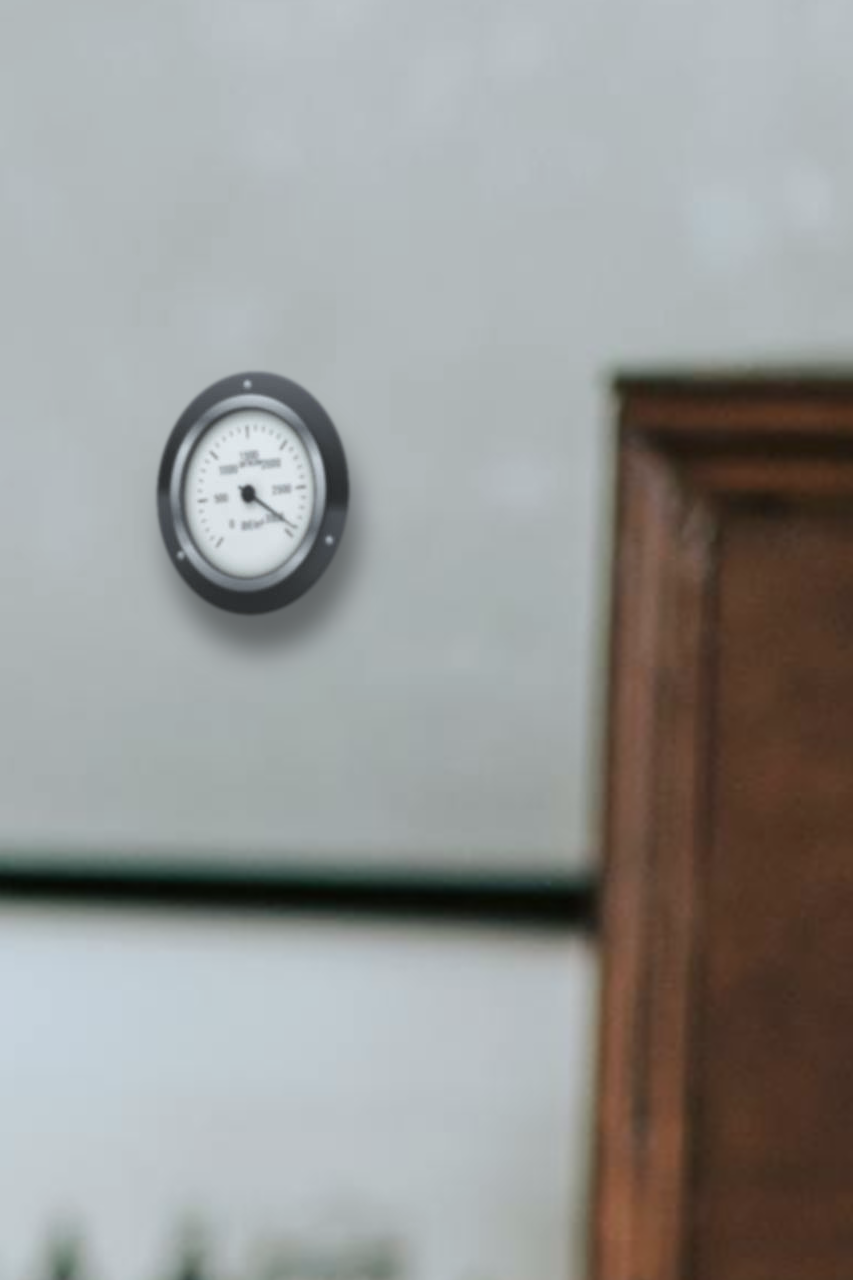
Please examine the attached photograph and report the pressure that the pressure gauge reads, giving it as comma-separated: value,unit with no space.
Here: 2900,psi
